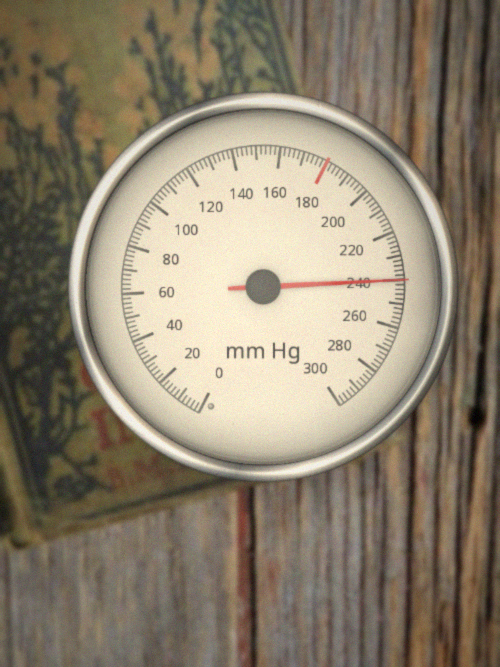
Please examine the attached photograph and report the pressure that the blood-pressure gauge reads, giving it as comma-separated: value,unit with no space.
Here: 240,mmHg
